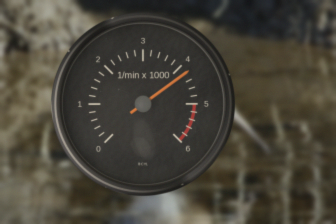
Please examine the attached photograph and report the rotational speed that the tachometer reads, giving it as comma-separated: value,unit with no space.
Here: 4200,rpm
